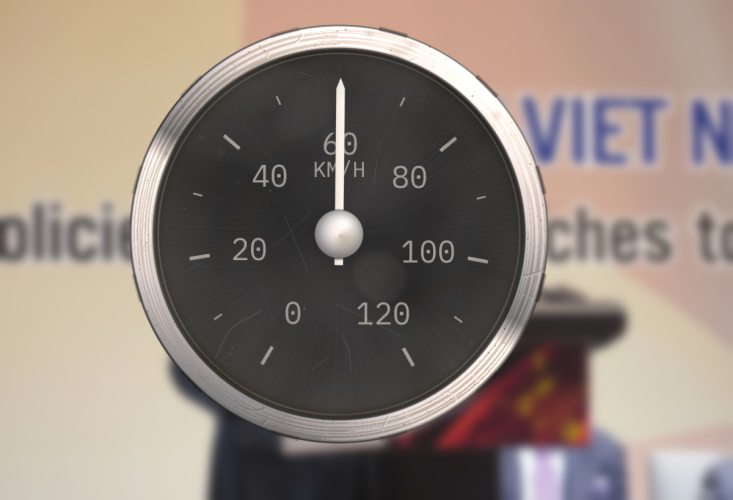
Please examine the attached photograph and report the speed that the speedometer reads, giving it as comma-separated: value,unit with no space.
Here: 60,km/h
